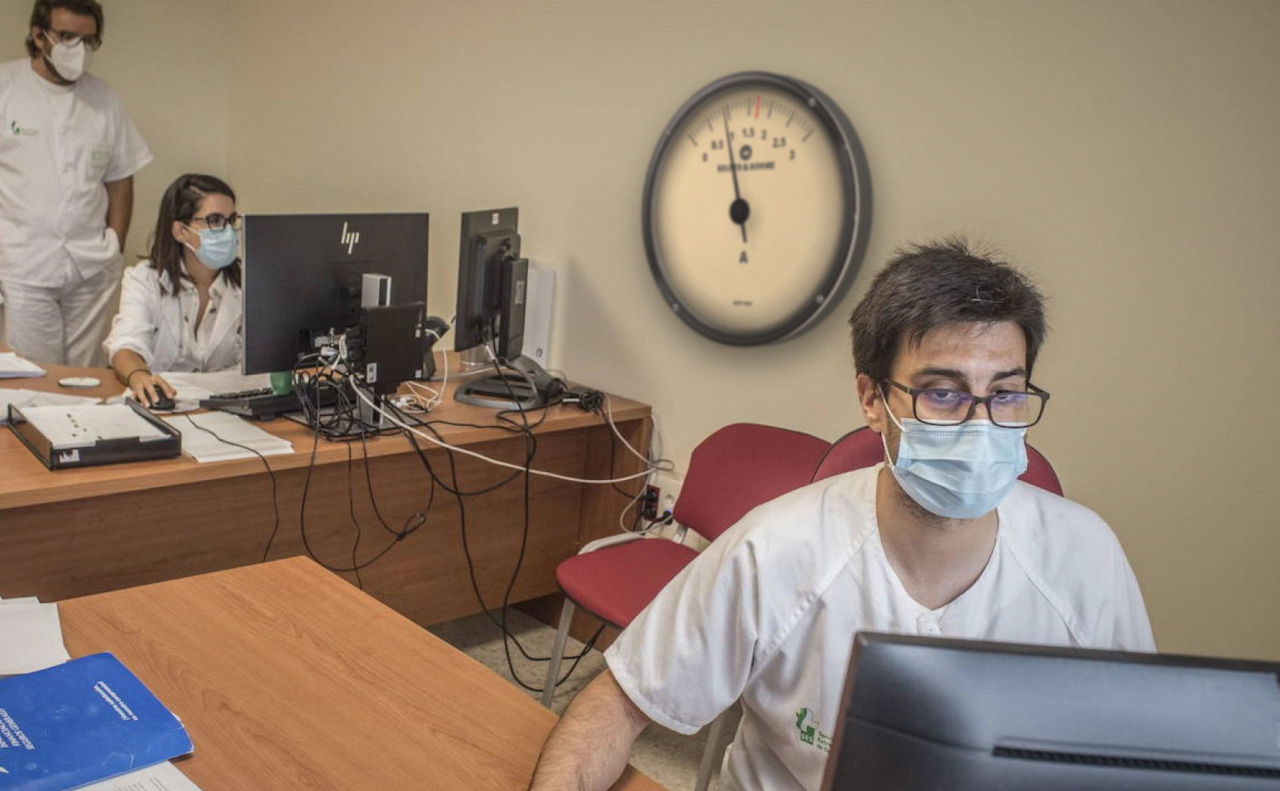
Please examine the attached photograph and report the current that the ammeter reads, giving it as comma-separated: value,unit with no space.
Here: 1,A
